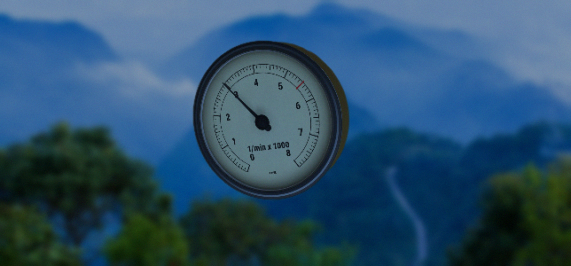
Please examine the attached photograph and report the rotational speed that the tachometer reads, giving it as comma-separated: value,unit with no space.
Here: 3000,rpm
